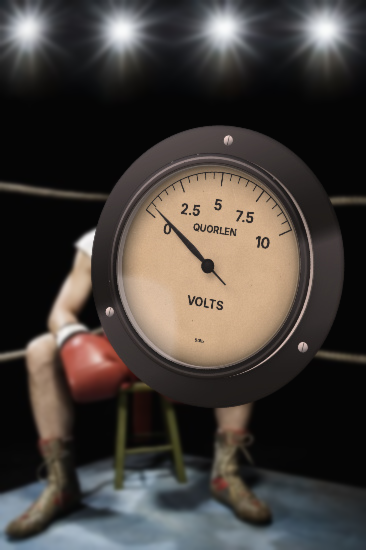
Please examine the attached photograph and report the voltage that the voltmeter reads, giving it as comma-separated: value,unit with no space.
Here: 0.5,V
